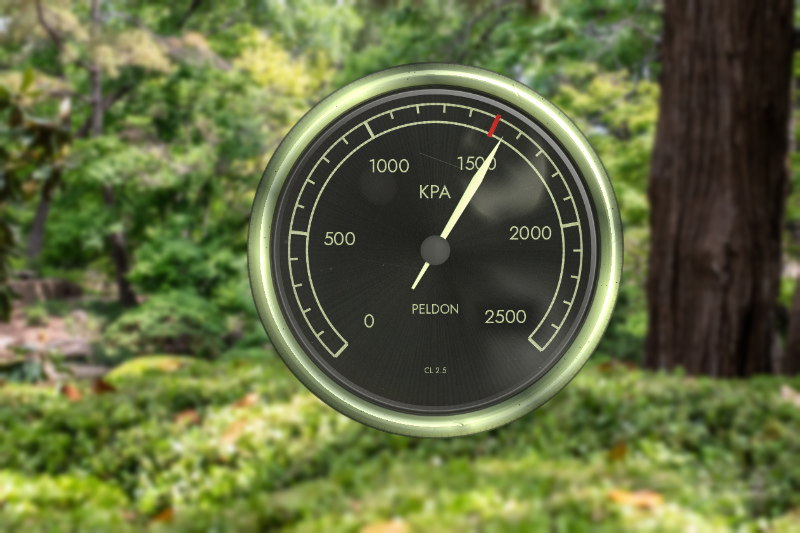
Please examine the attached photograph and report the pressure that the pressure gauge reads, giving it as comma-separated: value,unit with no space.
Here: 1550,kPa
